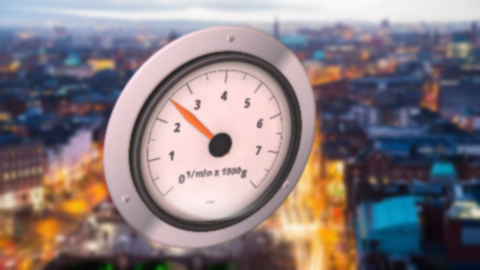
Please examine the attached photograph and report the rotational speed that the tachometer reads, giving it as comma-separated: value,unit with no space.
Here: 2500,rpm
